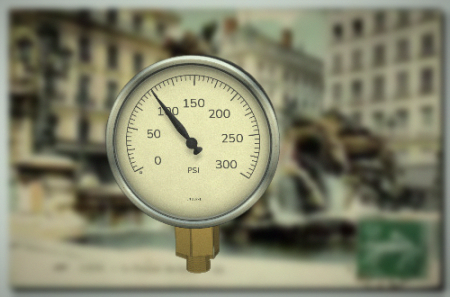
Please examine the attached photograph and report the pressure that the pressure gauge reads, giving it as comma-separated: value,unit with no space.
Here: 100,psi
